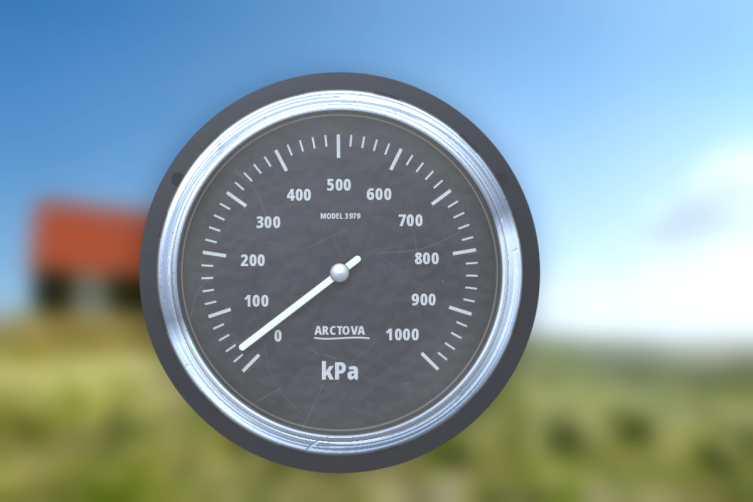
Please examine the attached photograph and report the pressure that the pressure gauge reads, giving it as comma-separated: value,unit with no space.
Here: 30,kPa
